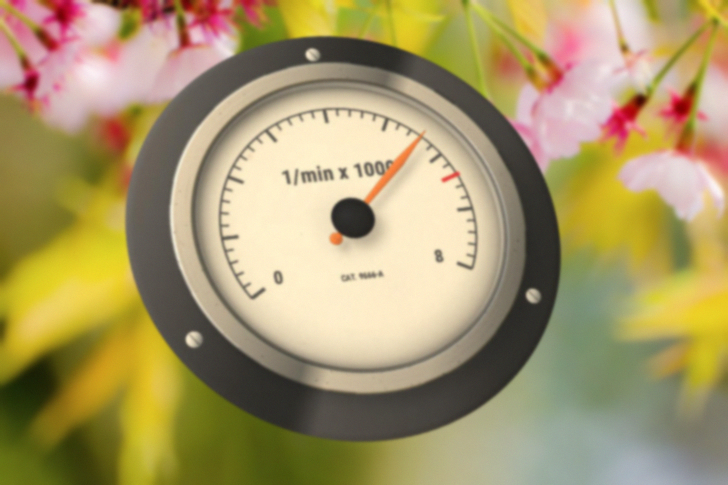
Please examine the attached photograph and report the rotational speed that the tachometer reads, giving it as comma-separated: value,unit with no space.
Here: 5600,rpm
